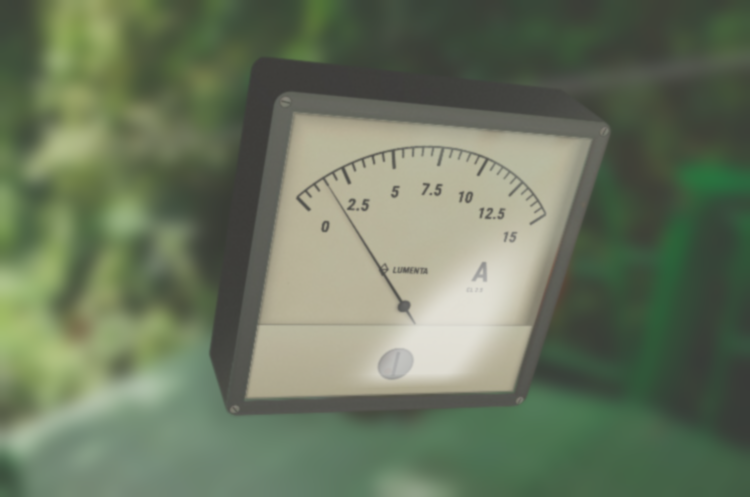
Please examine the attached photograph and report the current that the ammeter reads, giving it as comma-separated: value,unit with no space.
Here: 1.5,A
